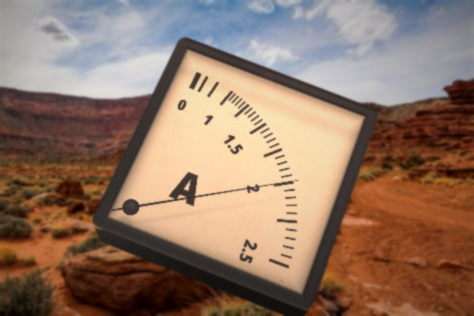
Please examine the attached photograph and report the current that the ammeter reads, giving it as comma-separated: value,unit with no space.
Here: 2,A
